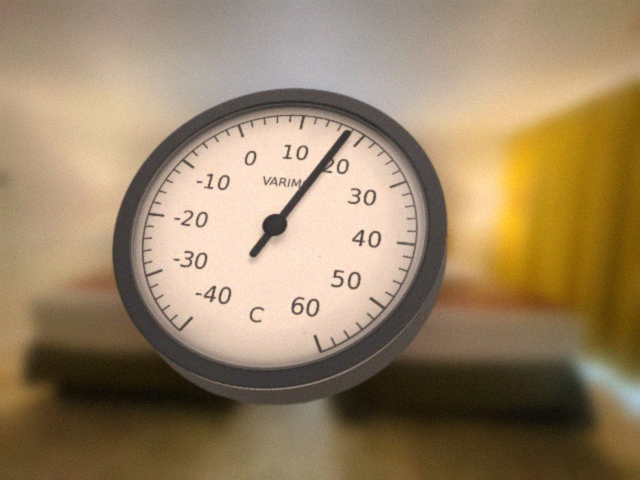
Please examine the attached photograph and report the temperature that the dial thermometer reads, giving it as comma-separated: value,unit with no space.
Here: 18,°C
